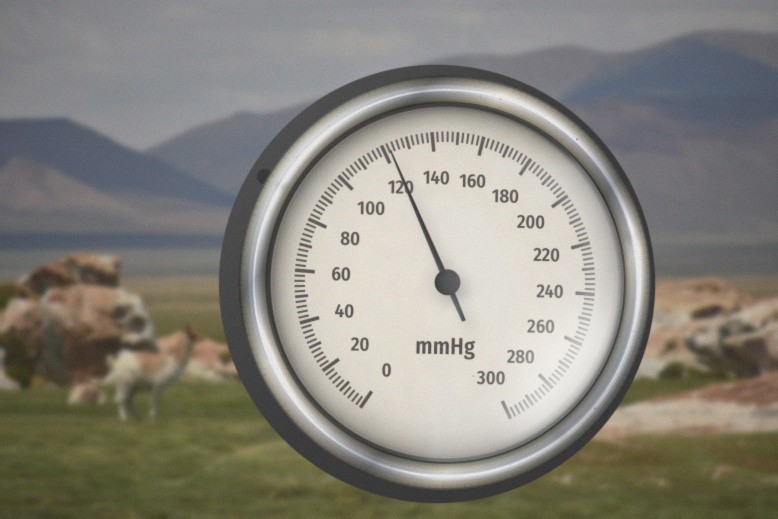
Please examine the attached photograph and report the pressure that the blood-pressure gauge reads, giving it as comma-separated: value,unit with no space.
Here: 122,mmHg
